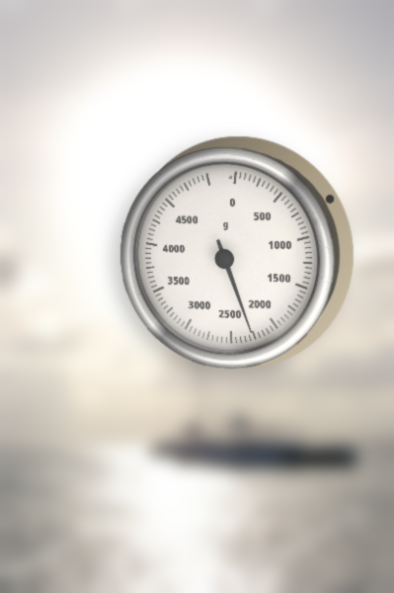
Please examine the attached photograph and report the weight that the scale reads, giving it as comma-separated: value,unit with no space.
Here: 2250,g
